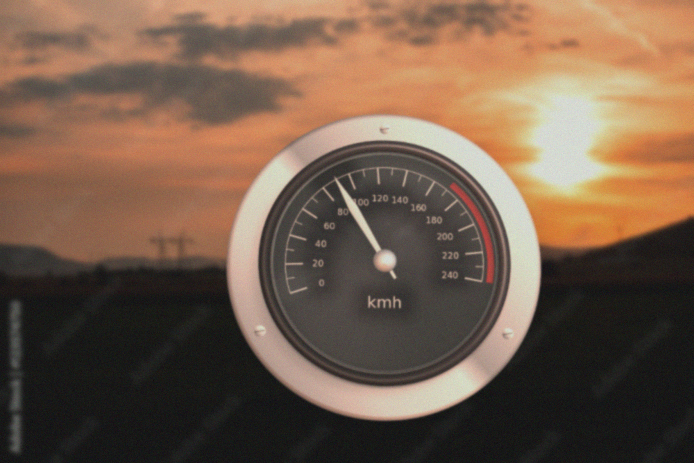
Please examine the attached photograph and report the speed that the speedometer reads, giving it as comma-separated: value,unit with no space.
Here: 90,km/h
